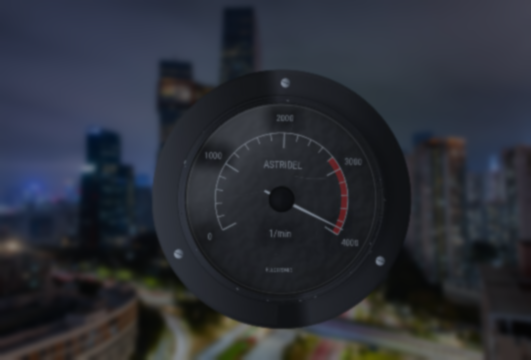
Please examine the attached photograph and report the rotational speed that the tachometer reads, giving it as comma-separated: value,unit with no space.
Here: 3900,rpm
